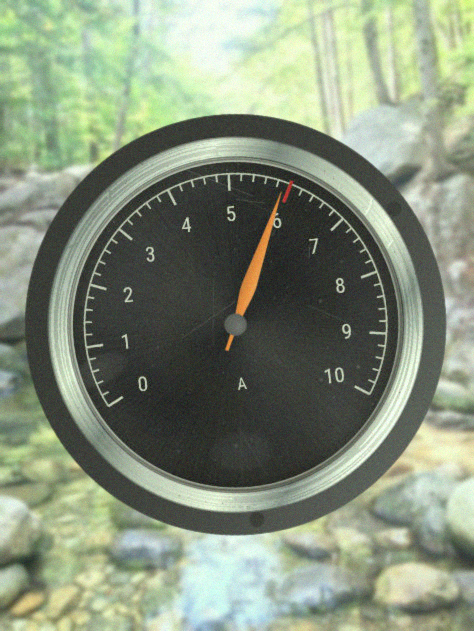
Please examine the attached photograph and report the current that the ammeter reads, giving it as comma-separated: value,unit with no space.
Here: 5.9,A
